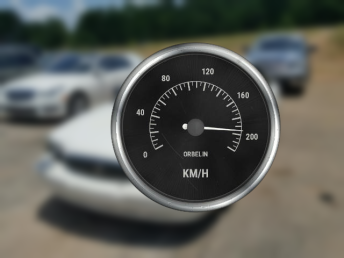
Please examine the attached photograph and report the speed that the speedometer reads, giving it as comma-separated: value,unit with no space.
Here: 195,km/h
